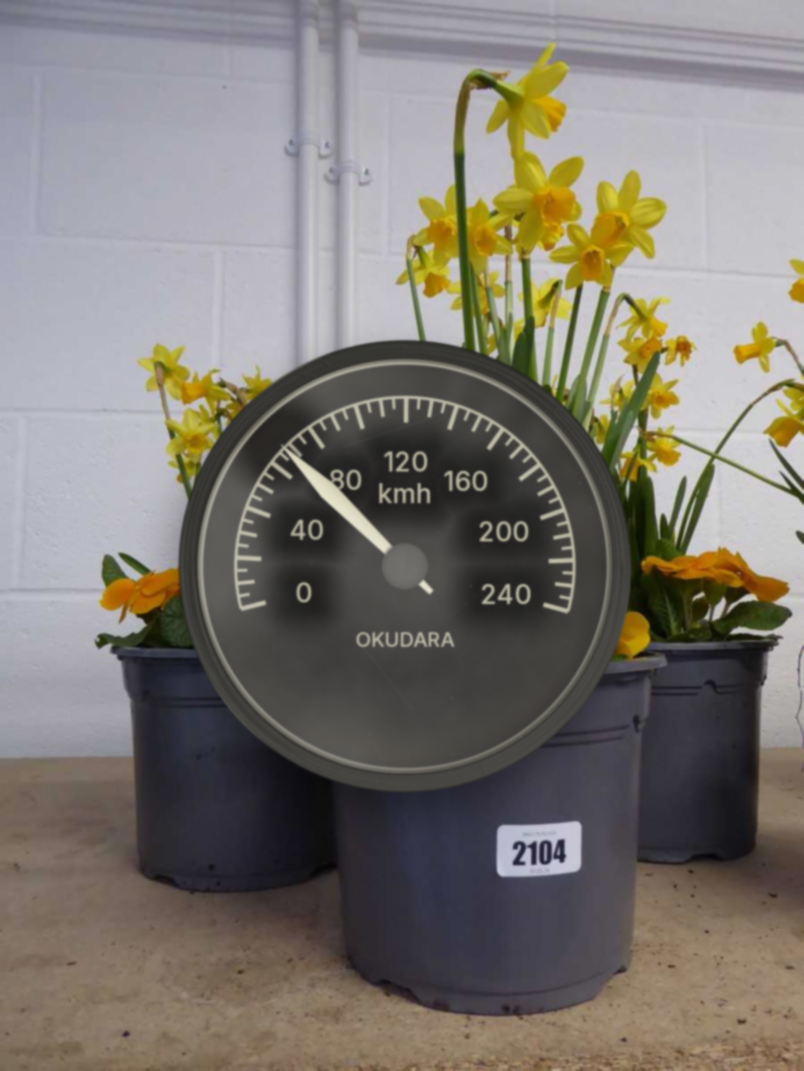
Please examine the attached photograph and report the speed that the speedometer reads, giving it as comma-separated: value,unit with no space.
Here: 67.5,km/h
